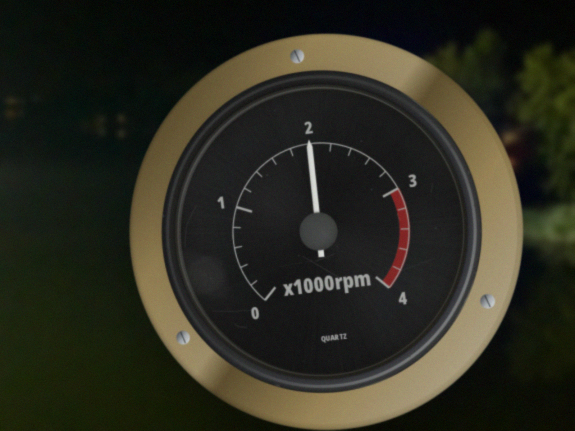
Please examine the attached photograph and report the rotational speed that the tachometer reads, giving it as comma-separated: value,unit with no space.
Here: 2000,rpm
